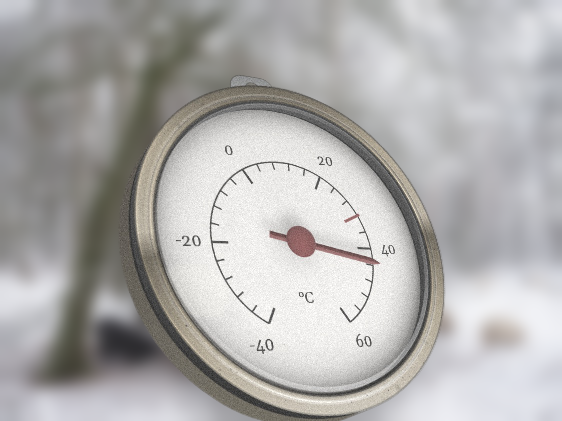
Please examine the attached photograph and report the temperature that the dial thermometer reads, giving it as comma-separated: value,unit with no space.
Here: 44,°C
